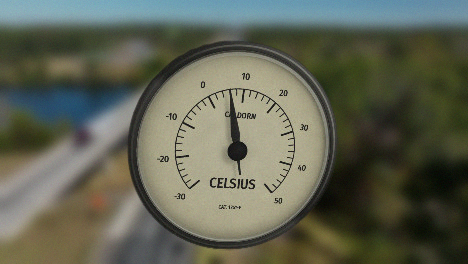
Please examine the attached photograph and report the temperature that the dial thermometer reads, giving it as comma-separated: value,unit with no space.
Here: 6,°C
